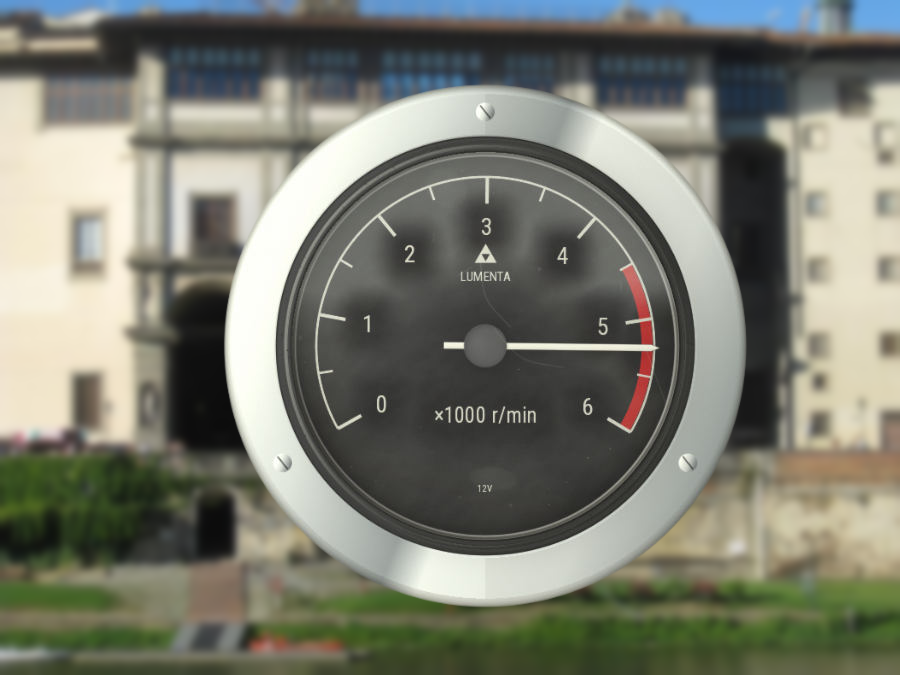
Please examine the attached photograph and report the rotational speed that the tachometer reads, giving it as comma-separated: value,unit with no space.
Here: 5250,rpm
